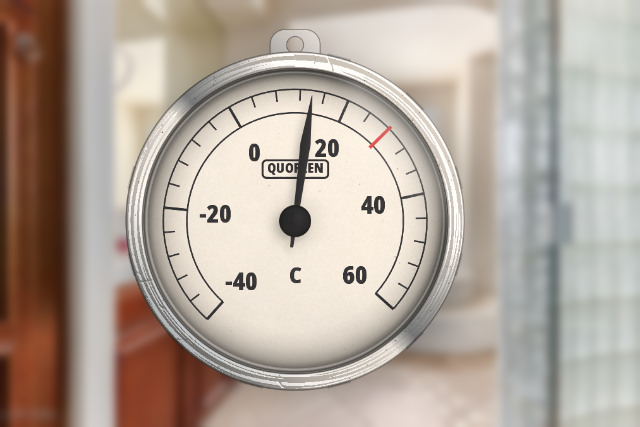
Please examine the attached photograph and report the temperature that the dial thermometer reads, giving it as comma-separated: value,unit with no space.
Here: 14,°C
